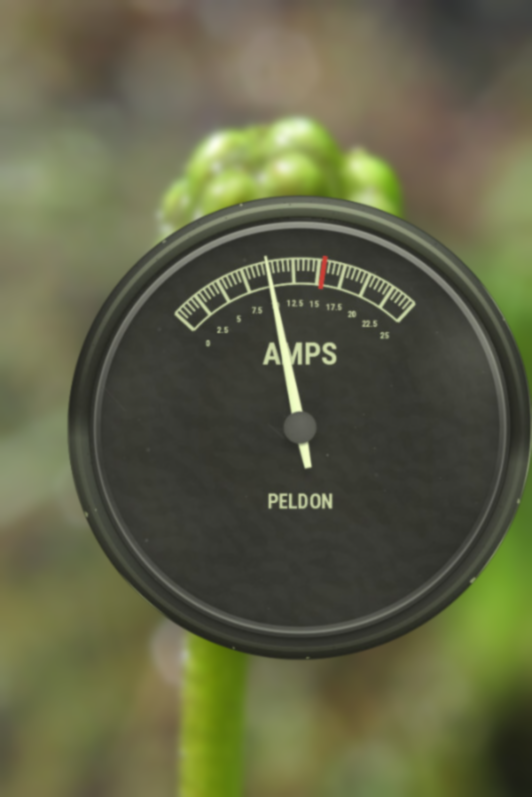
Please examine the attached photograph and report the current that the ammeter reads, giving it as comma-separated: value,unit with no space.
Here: 10,A
